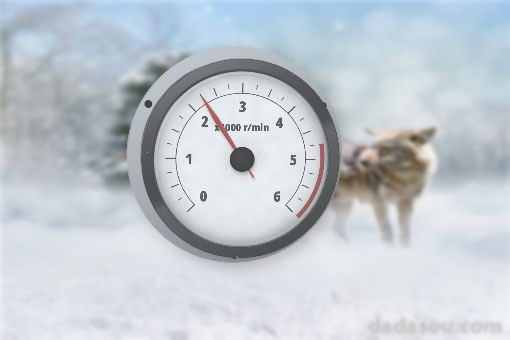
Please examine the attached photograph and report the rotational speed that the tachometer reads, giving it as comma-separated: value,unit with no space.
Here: 2250,rpm
